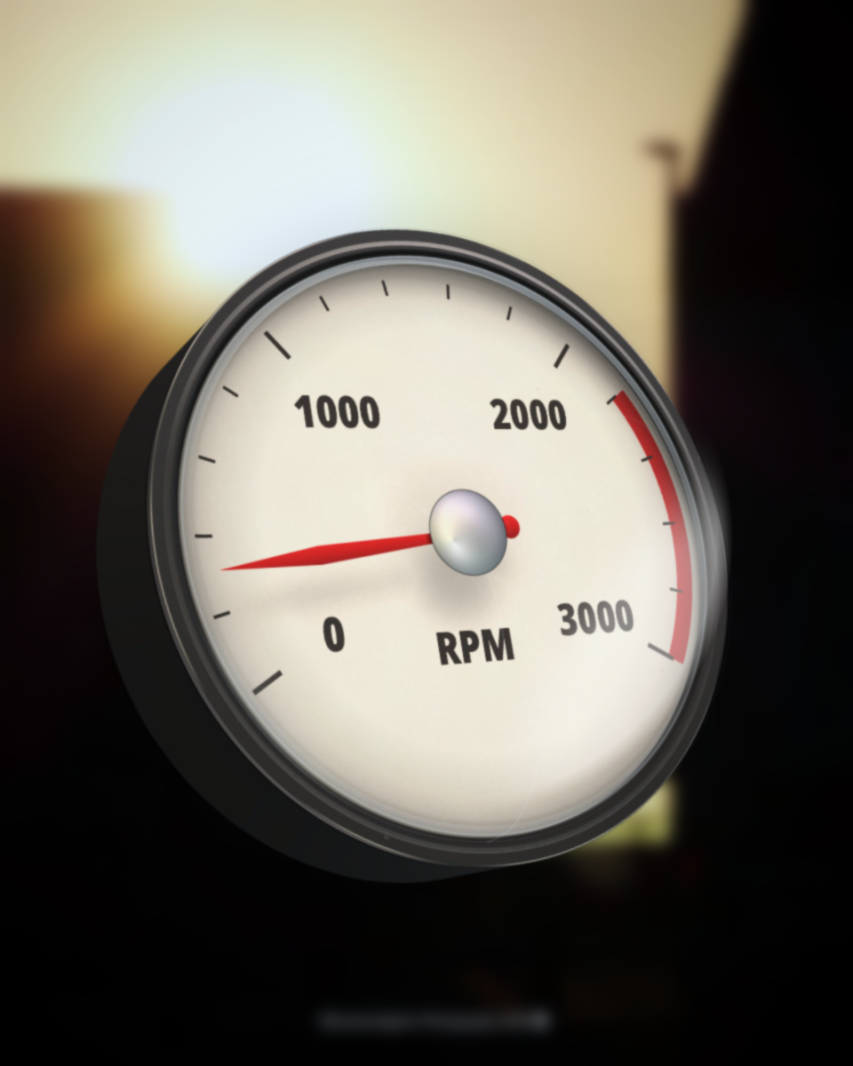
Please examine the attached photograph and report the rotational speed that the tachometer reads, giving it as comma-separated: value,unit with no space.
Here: 300,rpm
